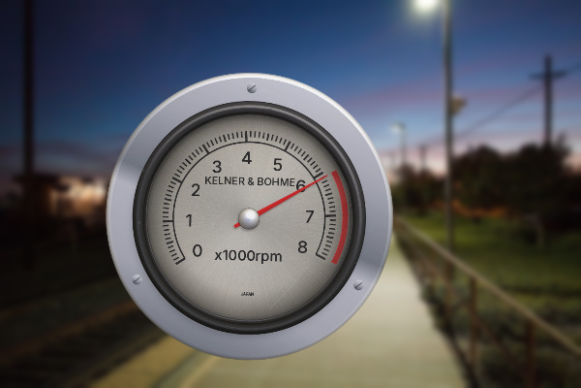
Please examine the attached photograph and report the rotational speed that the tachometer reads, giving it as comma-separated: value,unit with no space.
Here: 6100,rpm
